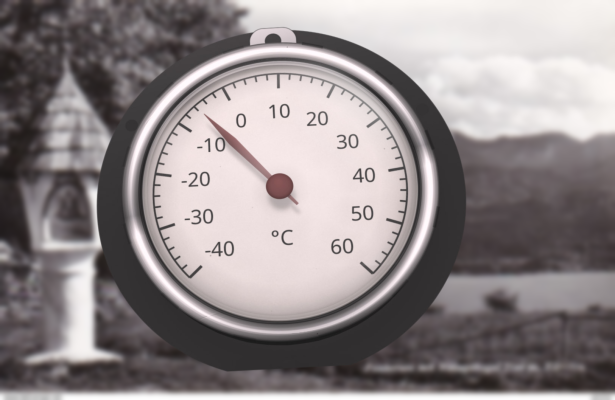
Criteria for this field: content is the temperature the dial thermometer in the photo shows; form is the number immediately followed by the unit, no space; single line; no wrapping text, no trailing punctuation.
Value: -6°C
